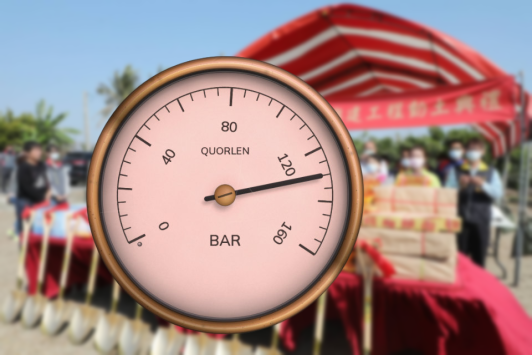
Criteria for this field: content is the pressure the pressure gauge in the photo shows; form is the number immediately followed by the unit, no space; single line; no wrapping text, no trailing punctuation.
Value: 130bar
